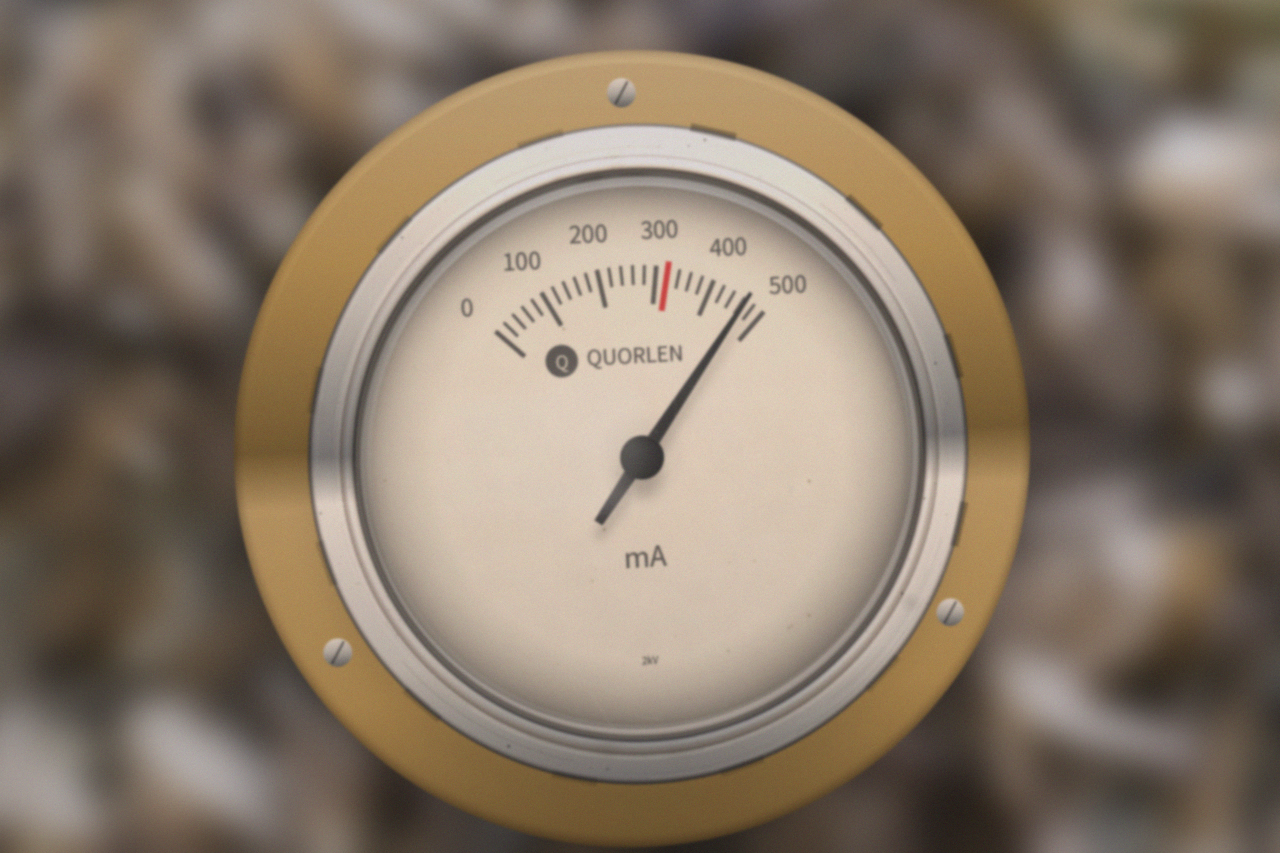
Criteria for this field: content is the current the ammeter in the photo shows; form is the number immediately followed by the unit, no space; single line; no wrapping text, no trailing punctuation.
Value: 460mA
